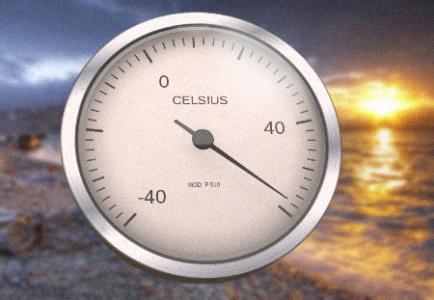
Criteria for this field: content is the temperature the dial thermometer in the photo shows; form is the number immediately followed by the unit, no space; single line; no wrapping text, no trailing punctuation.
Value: 58°C
